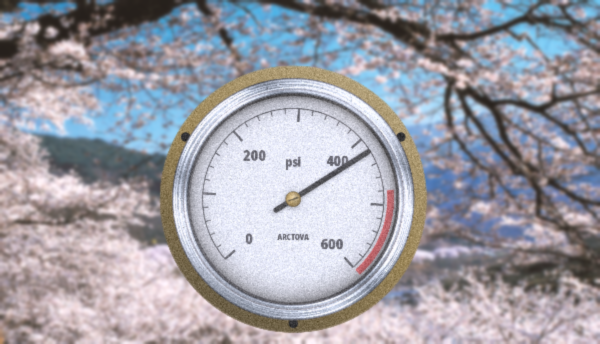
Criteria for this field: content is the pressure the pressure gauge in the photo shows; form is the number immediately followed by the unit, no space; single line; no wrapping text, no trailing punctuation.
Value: 420psi
